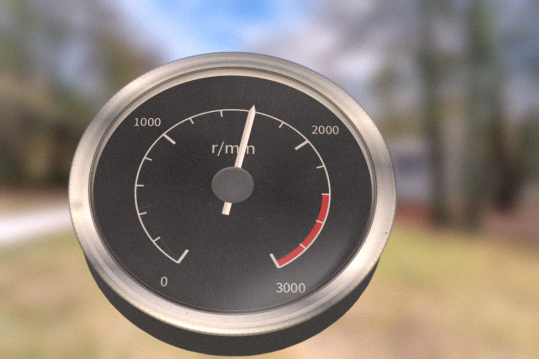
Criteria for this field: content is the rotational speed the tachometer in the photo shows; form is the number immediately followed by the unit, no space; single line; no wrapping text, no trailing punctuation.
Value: 1600rpm
